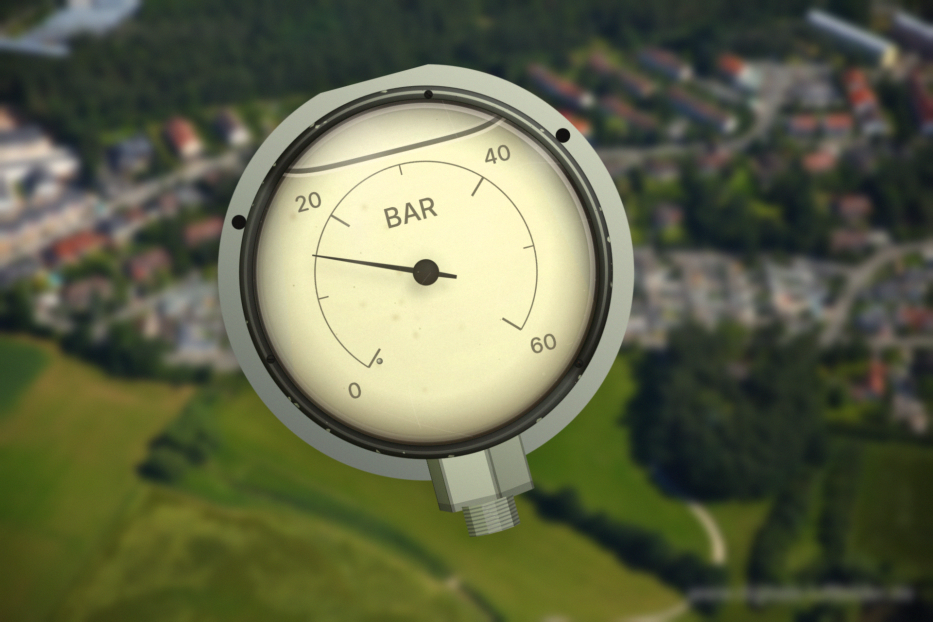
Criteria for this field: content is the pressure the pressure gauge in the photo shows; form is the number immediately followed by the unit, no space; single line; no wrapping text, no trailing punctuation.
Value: 15bar
